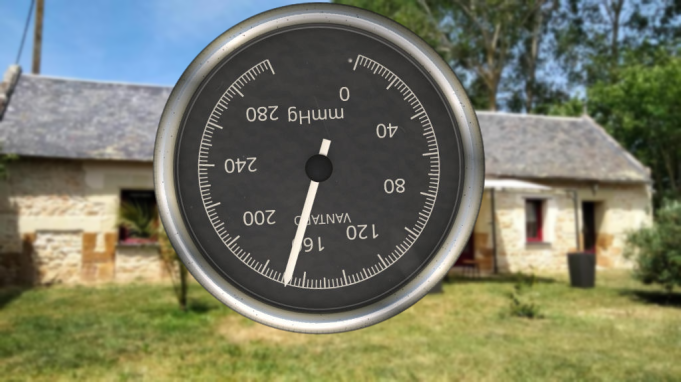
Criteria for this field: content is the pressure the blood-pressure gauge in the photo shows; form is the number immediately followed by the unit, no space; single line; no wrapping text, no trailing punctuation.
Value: 168mmHg
